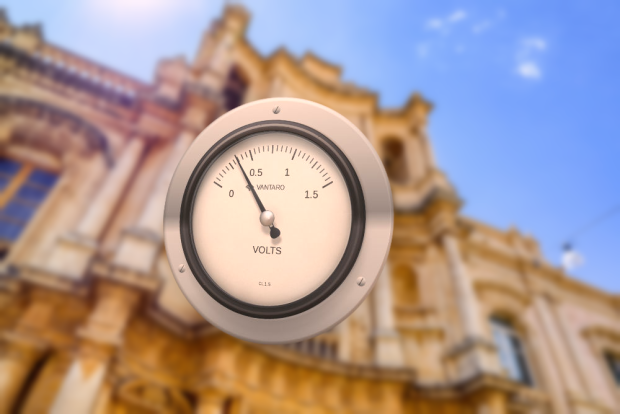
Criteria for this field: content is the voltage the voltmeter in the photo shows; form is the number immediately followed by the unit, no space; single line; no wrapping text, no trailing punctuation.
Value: 0.35V
